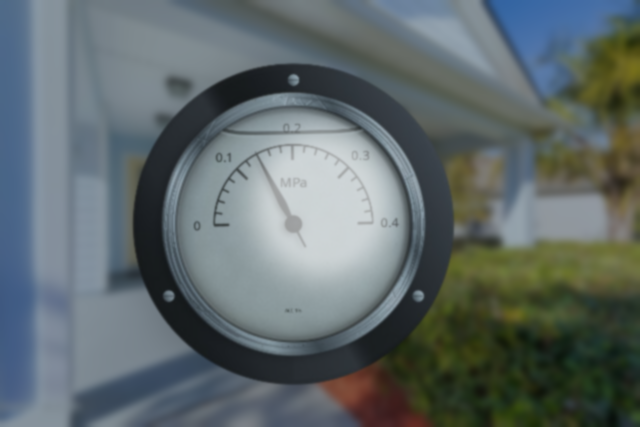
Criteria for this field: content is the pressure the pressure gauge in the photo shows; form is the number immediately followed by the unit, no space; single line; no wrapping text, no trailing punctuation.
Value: 0.14MPa
